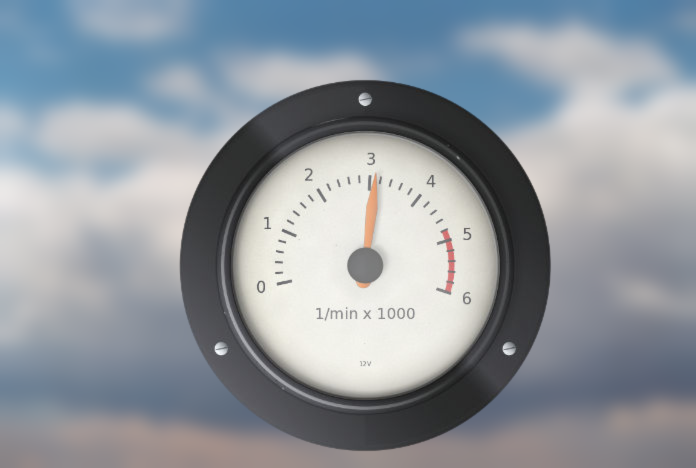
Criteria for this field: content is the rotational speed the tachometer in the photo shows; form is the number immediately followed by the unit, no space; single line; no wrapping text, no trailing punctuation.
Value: 3100rpm
